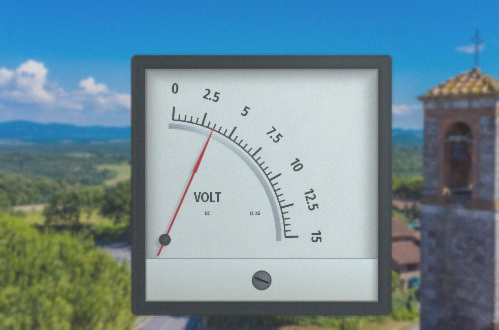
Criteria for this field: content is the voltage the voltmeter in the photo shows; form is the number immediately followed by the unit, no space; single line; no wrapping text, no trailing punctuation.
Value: 3.5V
